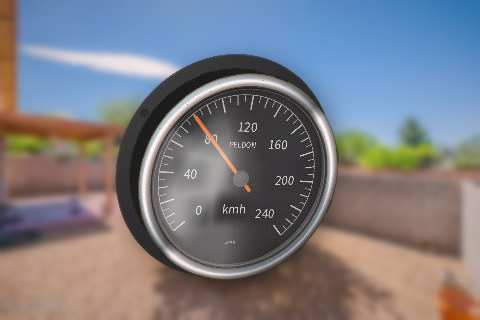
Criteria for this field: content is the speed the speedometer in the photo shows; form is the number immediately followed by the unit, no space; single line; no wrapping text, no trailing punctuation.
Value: 80km/h
